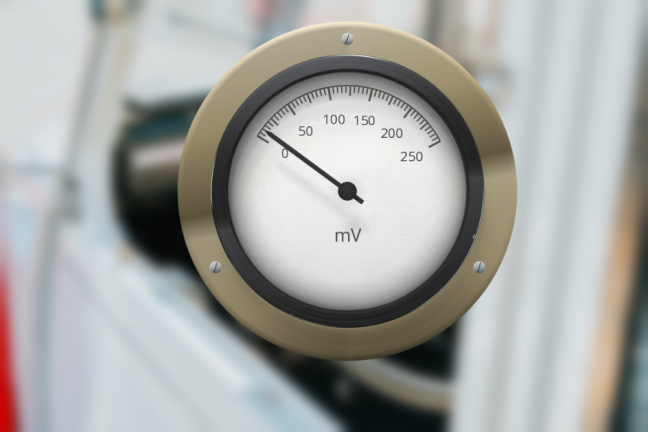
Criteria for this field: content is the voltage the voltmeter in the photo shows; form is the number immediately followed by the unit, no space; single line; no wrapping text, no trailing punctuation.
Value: 10mV
